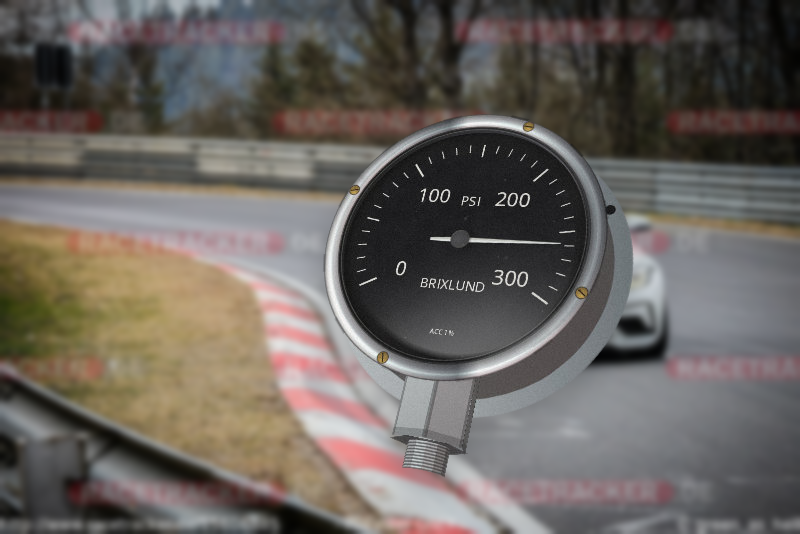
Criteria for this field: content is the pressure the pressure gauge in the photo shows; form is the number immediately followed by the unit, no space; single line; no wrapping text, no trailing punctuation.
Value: 260psi
